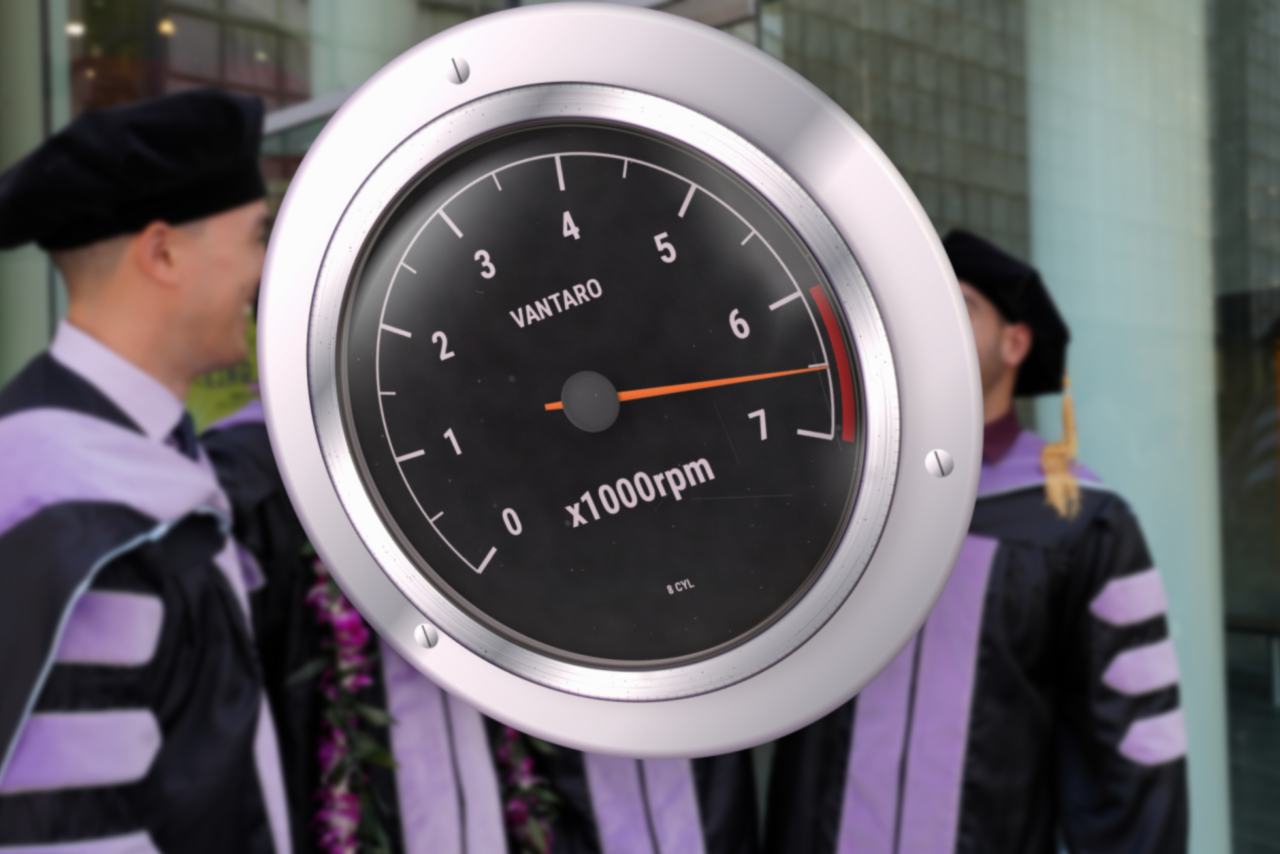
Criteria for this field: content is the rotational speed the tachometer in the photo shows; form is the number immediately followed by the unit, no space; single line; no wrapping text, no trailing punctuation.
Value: 6500rpm
